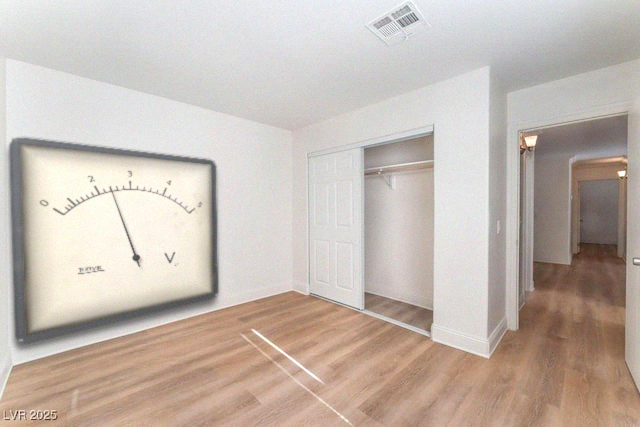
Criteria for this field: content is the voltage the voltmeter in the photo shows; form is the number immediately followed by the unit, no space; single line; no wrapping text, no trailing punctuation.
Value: 2.4V
